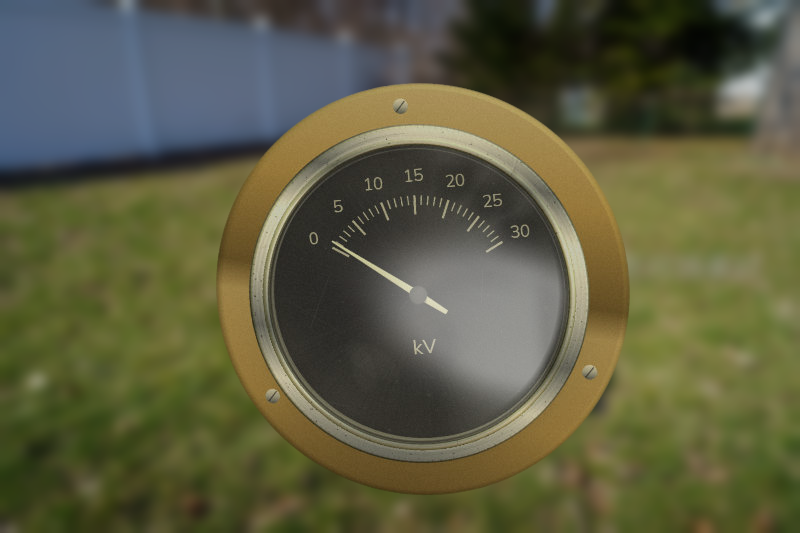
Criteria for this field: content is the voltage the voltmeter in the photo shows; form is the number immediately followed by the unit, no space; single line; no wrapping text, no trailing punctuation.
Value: 1kV
